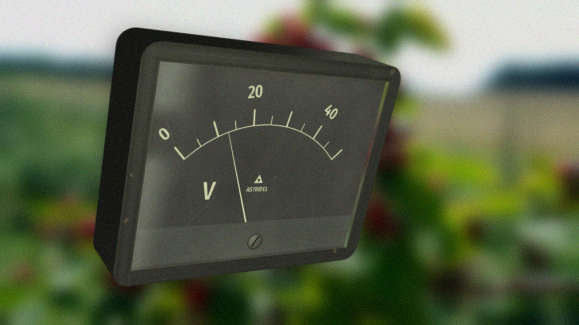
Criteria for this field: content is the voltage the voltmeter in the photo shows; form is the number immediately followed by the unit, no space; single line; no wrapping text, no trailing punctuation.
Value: 12.5V
